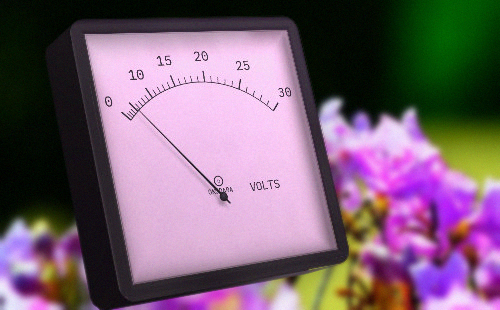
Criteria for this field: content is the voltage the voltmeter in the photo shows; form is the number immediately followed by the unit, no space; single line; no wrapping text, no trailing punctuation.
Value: 5V
